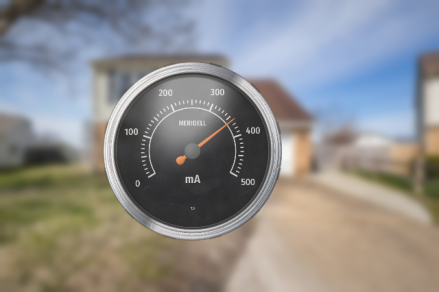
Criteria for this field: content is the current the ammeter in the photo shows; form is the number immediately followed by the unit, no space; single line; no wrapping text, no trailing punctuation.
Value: 360mA
